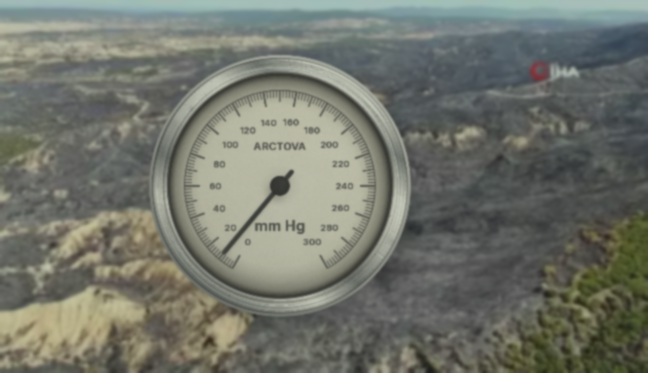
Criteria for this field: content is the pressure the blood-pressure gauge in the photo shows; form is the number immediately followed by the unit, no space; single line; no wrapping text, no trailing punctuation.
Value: 10mmHg
